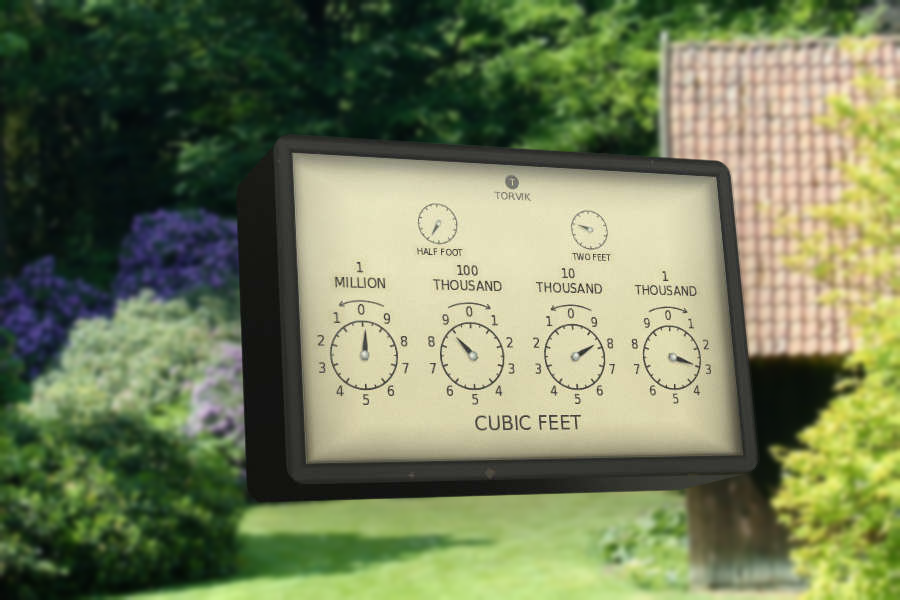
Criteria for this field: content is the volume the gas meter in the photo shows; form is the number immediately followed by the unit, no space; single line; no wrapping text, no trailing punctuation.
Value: 988300ft³
